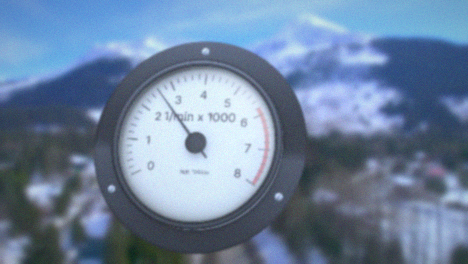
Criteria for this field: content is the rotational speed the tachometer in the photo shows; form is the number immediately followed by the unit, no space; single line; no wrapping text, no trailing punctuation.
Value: 2600rpm
